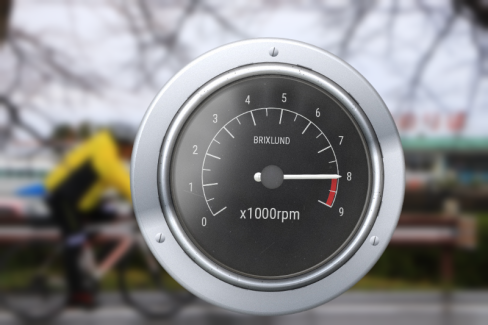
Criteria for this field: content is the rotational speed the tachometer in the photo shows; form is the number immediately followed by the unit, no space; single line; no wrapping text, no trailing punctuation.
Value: 8000rpm
